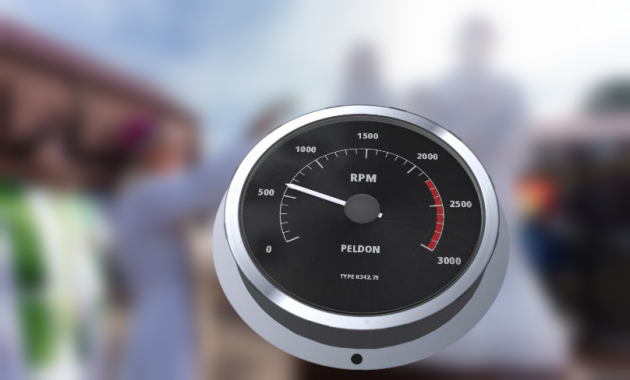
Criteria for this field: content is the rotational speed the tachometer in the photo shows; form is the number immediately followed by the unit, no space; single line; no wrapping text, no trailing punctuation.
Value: 600rpm
